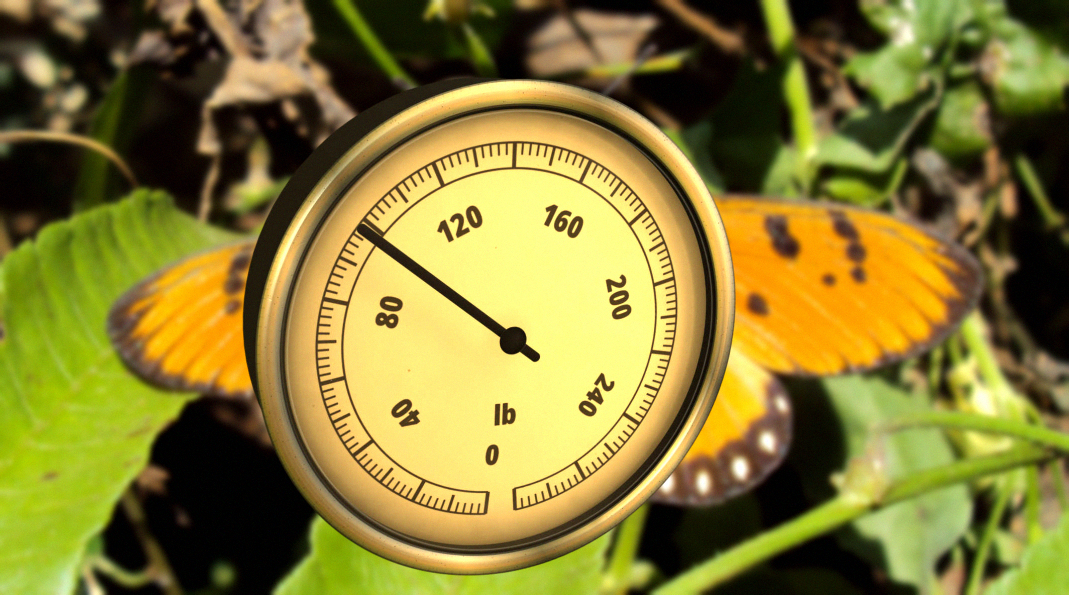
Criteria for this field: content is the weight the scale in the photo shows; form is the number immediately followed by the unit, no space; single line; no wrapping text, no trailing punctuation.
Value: 98lb
